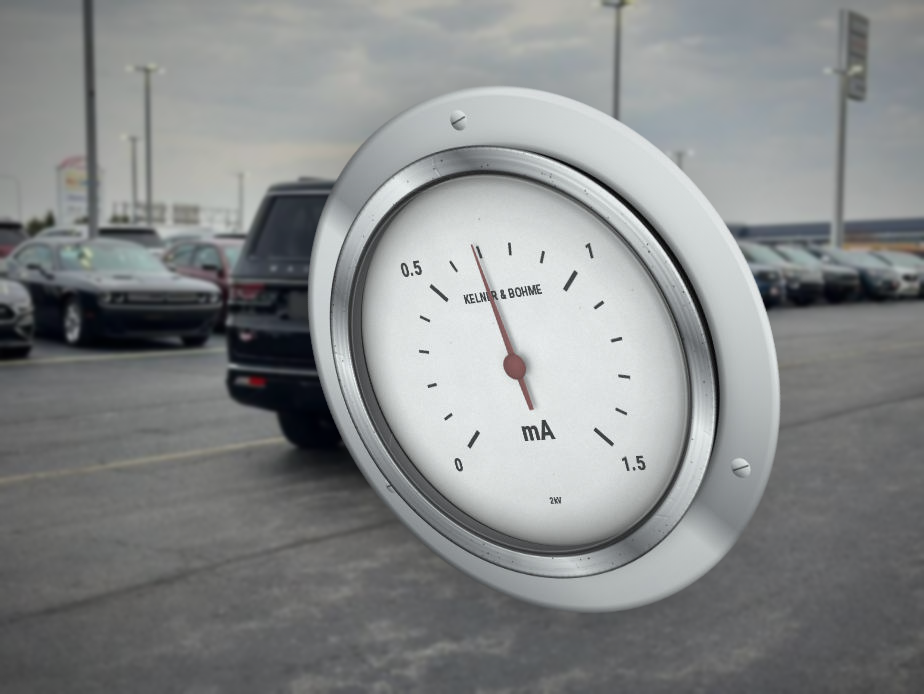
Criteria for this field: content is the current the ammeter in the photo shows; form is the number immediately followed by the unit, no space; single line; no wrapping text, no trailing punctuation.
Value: 0.7mA
